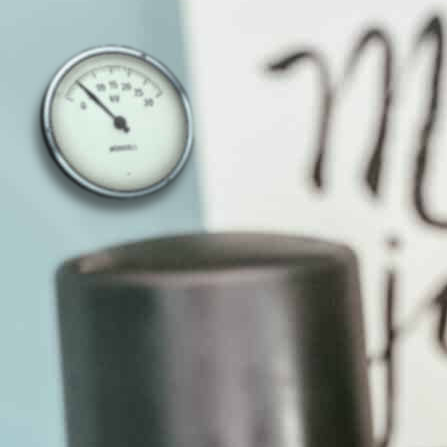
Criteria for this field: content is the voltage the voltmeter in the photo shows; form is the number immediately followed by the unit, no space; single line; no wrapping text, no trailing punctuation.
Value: 5kV
